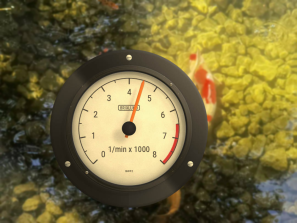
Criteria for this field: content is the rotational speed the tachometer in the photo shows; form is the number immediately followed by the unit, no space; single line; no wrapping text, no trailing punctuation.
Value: 4500rpm
